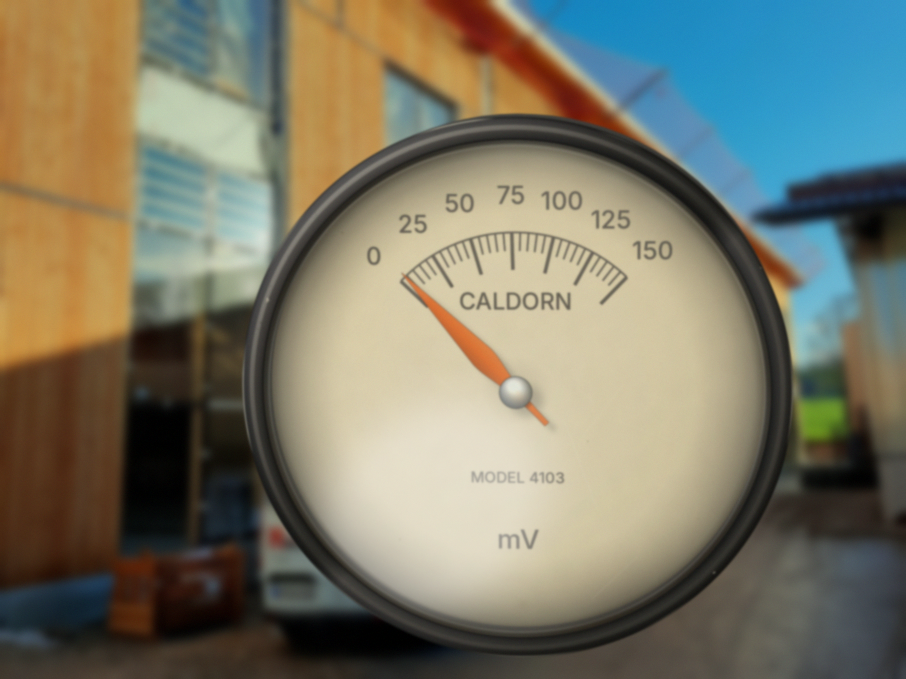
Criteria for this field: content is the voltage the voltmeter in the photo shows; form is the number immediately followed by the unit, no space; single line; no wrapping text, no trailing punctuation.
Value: 5mV
